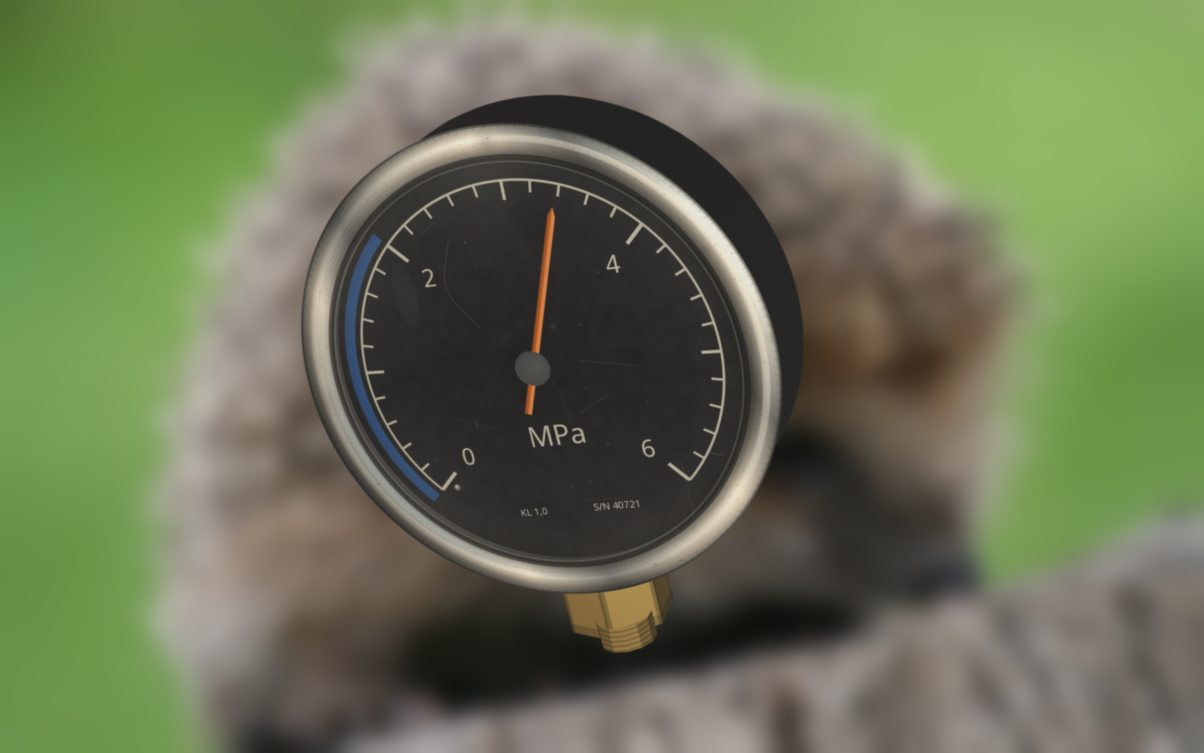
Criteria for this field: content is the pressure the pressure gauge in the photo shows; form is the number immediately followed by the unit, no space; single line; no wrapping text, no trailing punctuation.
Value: 3.4MPa
